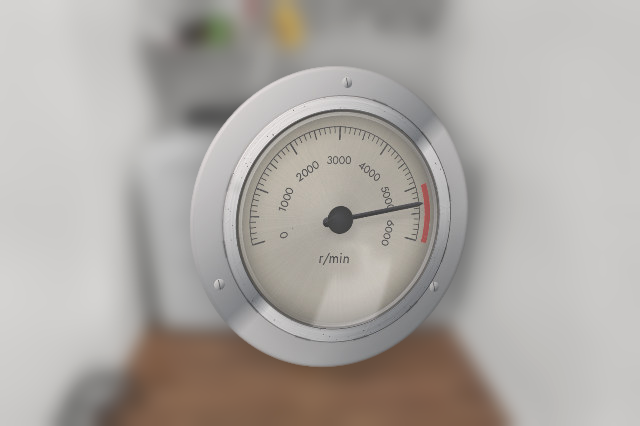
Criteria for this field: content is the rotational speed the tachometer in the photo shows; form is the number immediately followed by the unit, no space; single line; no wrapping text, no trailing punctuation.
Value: 5300rpm
